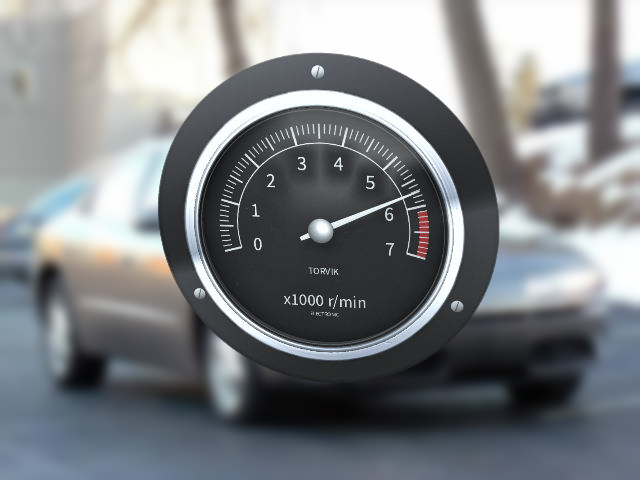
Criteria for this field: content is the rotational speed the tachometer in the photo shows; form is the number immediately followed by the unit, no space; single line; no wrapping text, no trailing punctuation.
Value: 5700rpm
